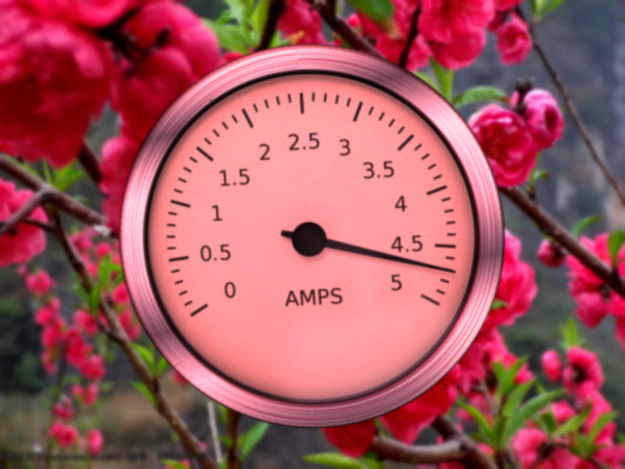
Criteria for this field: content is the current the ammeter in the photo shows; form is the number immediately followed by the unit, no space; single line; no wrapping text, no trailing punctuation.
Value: 4.7A
